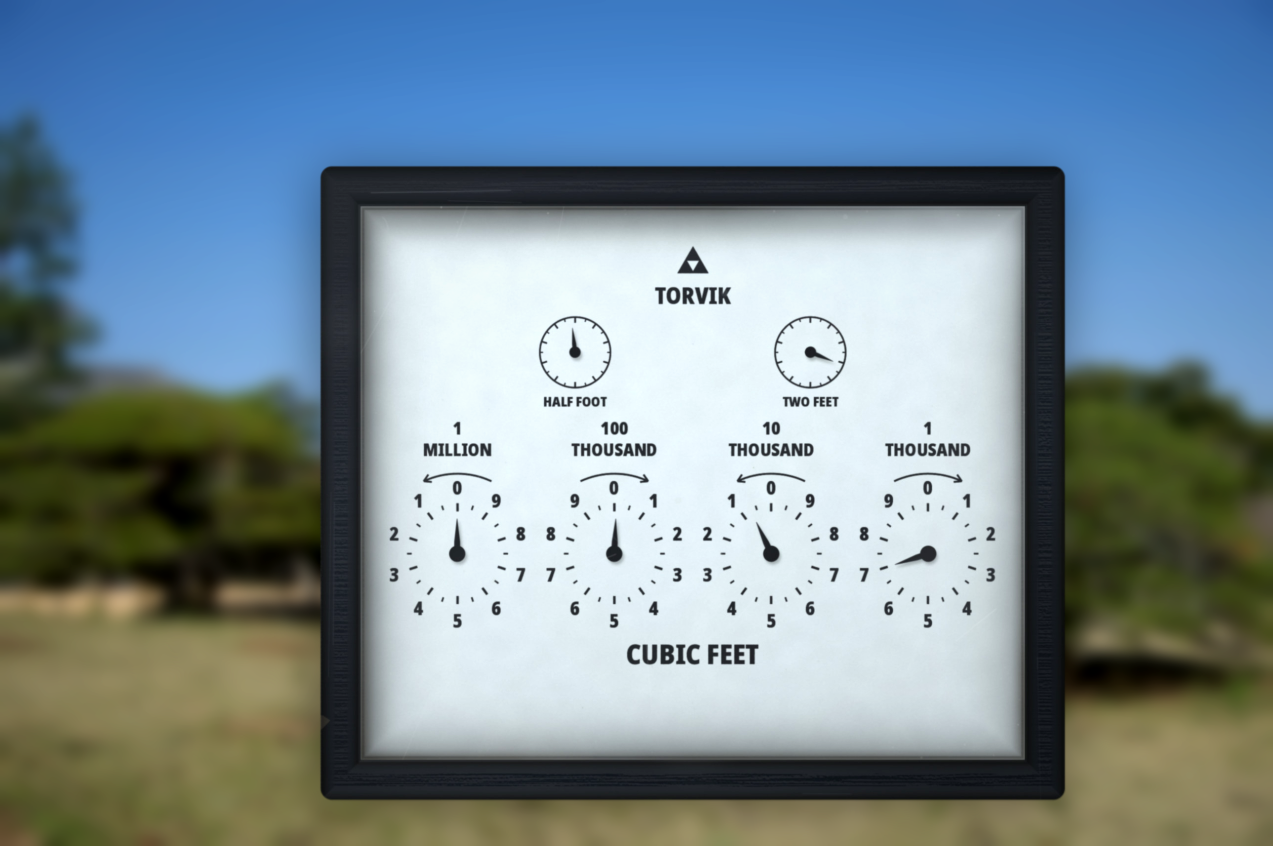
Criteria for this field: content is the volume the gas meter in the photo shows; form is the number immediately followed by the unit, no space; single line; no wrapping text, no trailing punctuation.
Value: 700ft³
